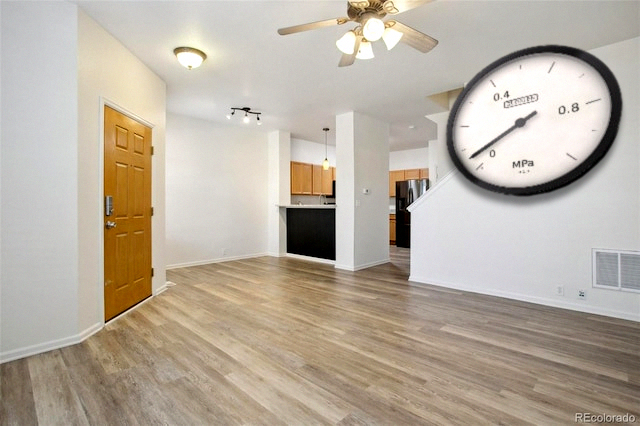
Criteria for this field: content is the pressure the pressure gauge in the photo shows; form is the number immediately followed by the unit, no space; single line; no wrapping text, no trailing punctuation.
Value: 0.05MPa
